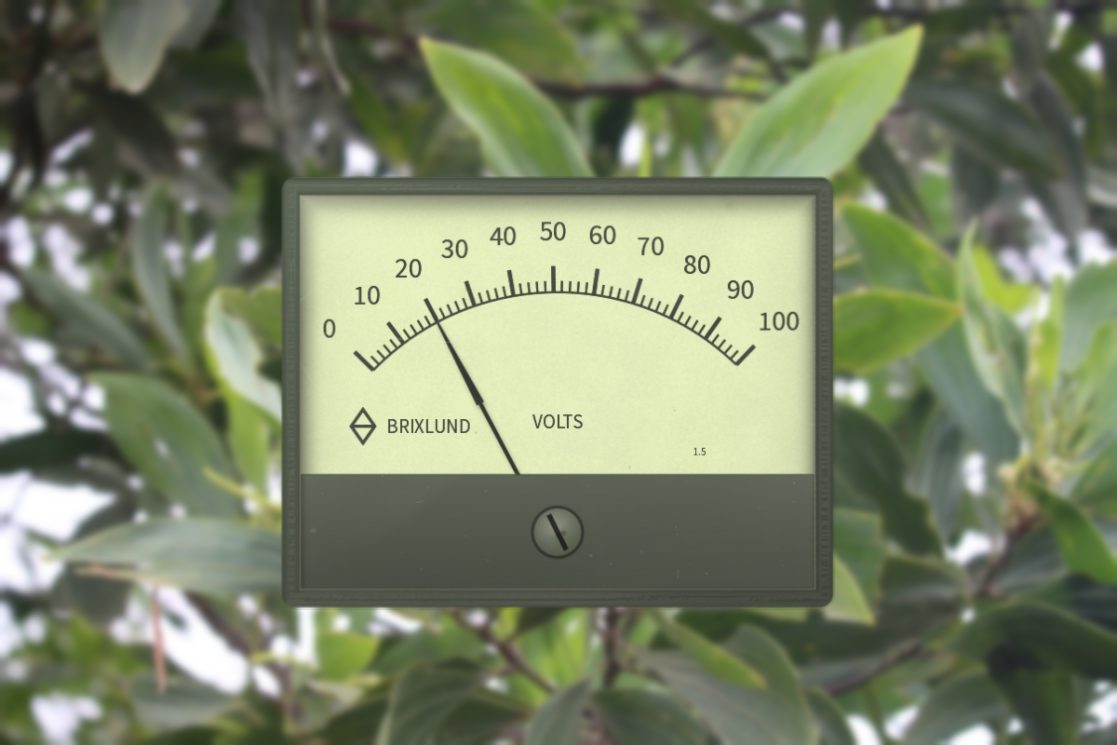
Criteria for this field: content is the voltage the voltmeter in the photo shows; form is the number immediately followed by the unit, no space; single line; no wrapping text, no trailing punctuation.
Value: 20V
